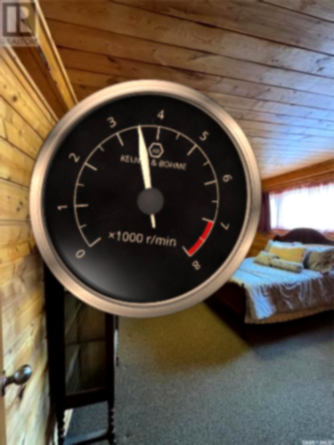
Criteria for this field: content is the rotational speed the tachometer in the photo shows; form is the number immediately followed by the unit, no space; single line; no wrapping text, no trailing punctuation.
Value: 3500rpm
